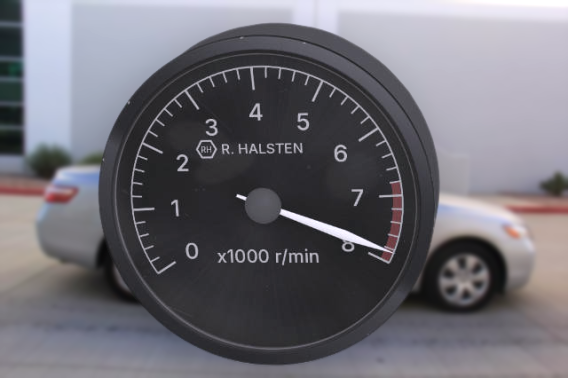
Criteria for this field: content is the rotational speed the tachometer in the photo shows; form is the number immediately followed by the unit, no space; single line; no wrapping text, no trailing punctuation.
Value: 7800rpm
